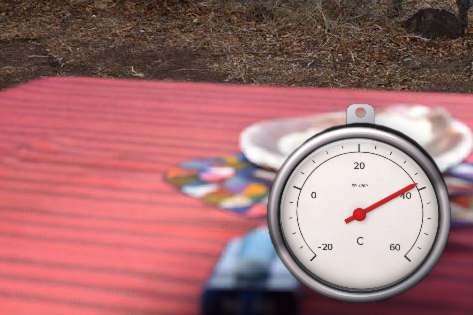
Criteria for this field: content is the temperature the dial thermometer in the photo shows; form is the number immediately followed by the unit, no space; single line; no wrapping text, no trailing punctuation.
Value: 38°C
